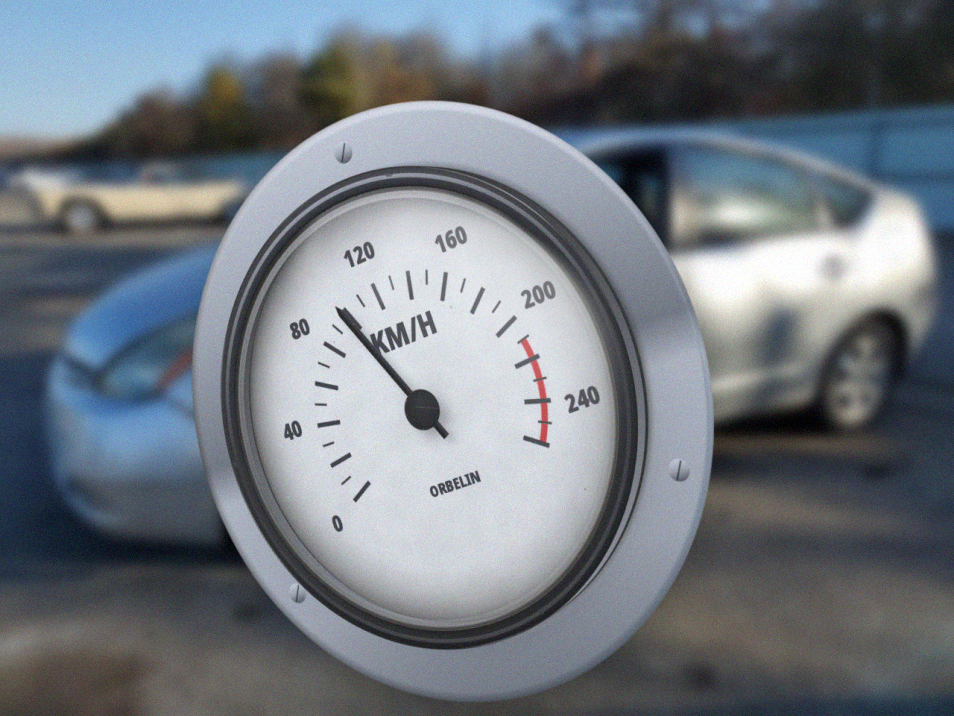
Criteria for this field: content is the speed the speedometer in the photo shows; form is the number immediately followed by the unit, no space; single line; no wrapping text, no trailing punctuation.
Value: 100km/h
